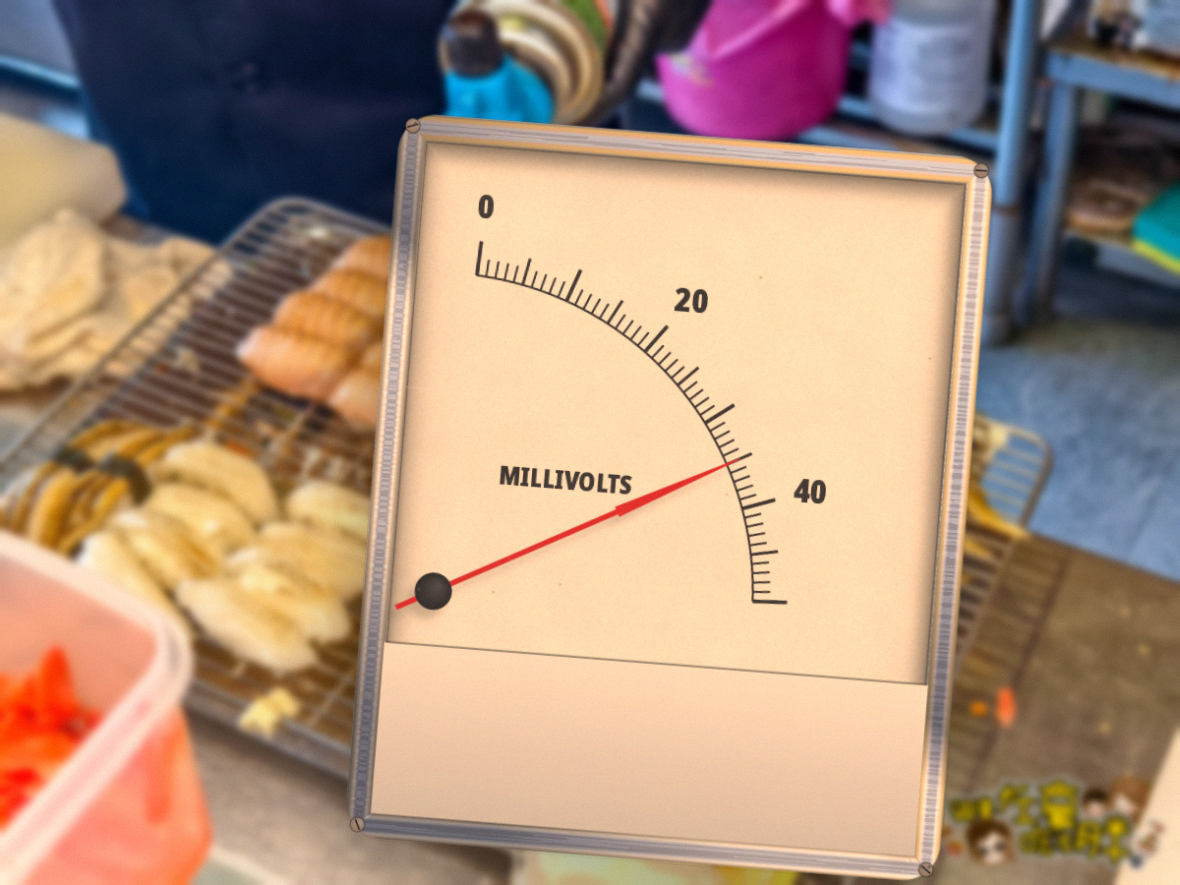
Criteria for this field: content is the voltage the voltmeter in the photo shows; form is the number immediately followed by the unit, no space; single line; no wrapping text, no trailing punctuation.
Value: 35mV
